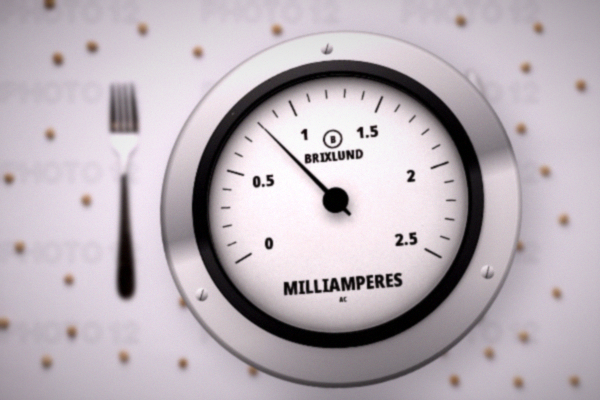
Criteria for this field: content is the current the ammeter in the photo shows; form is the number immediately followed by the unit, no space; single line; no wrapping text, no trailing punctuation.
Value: 0.8mA
